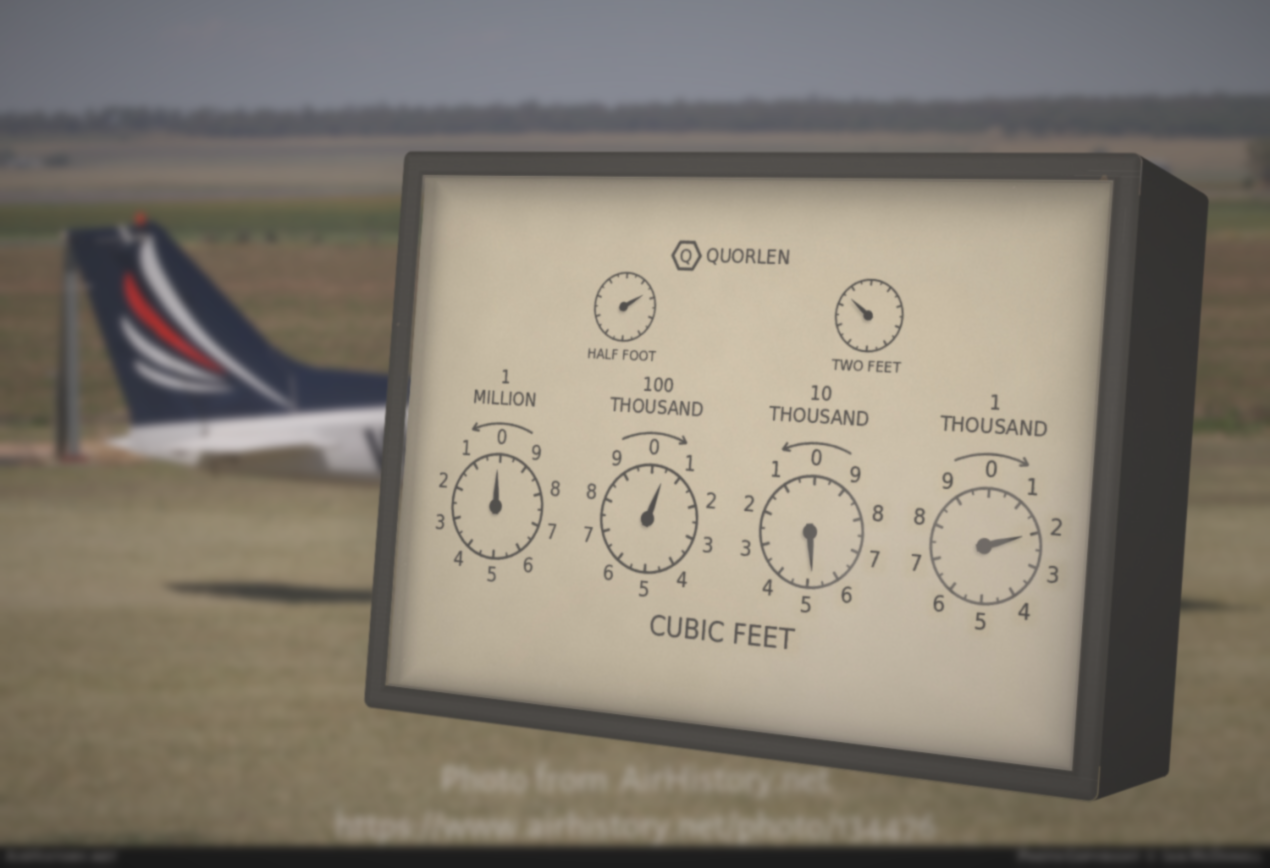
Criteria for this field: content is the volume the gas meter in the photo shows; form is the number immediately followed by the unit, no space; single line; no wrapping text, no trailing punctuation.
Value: 5200ft³
